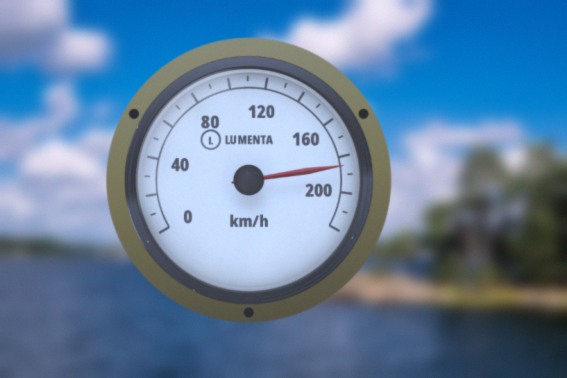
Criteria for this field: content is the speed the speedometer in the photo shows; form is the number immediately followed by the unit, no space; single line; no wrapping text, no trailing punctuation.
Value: 185km/h
